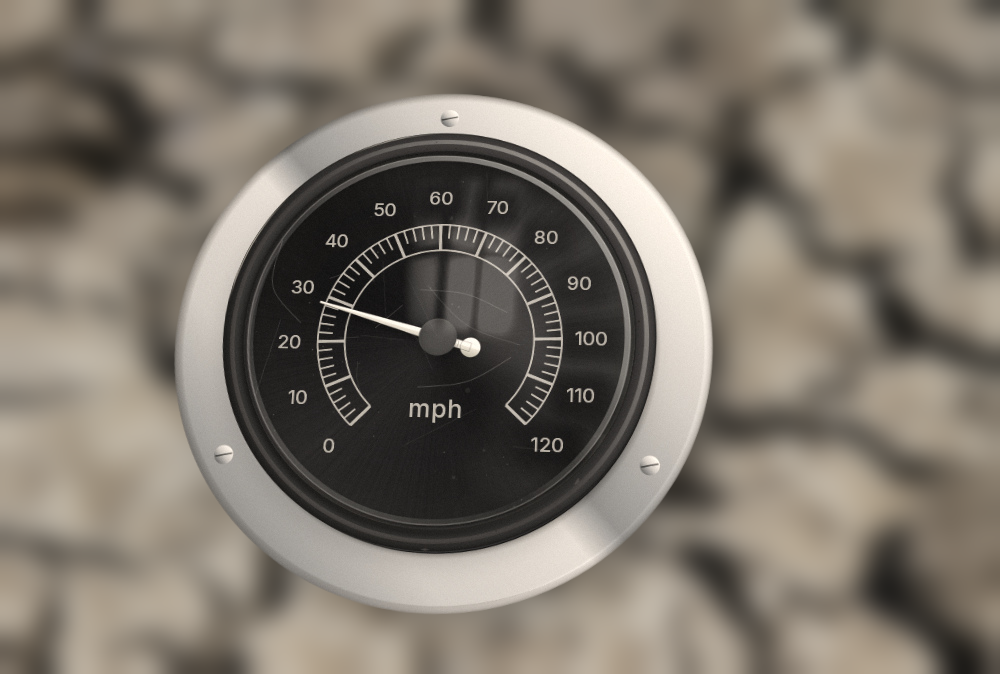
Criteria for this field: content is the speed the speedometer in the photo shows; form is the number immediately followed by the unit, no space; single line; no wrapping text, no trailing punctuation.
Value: 28mph
